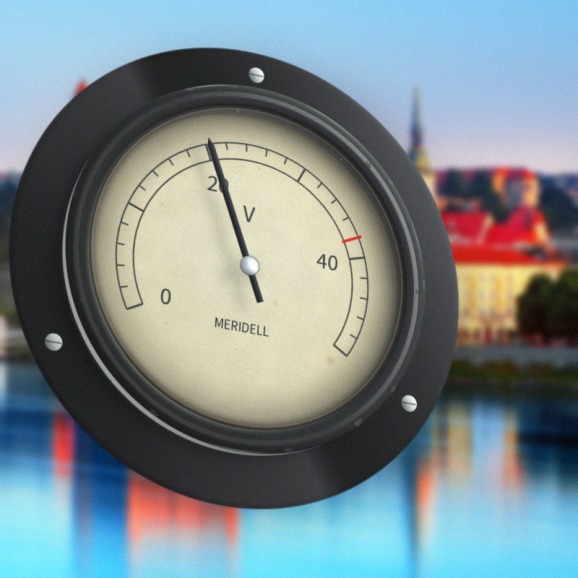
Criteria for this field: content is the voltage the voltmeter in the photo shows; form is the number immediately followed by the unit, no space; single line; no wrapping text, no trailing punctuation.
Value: 20V
